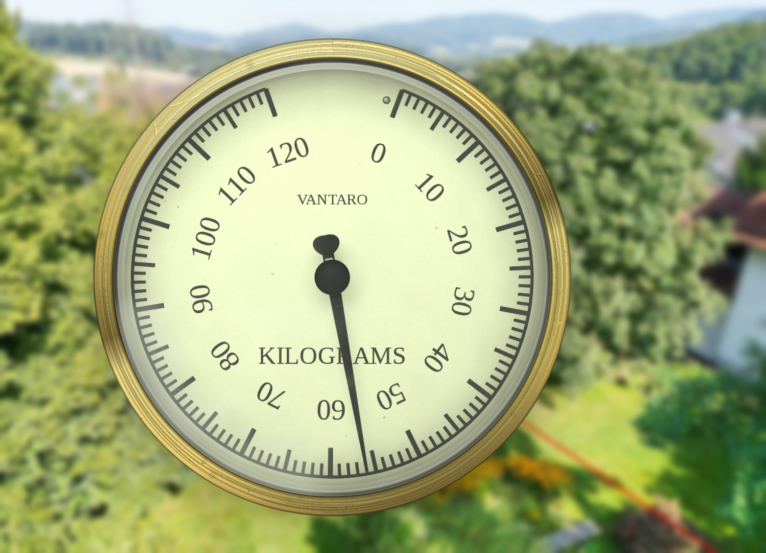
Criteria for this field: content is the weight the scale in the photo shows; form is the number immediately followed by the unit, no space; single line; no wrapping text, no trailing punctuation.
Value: 56kg
